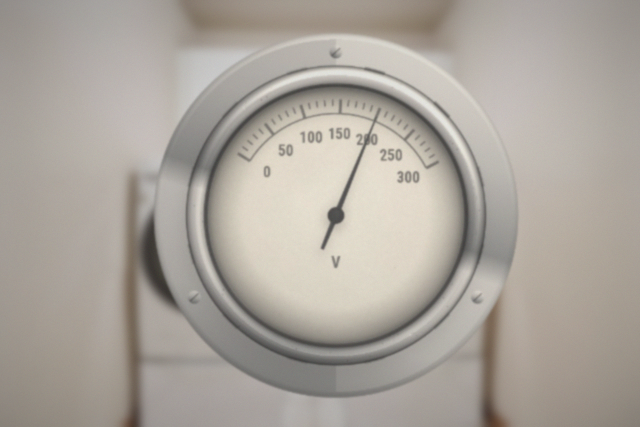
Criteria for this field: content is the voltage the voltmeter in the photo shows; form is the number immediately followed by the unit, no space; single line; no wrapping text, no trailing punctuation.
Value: 200V
